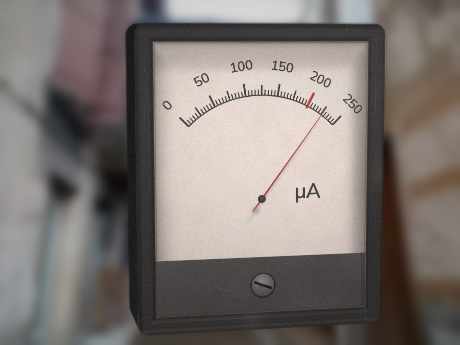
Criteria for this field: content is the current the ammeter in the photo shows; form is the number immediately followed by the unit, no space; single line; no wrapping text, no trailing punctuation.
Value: 225µA
